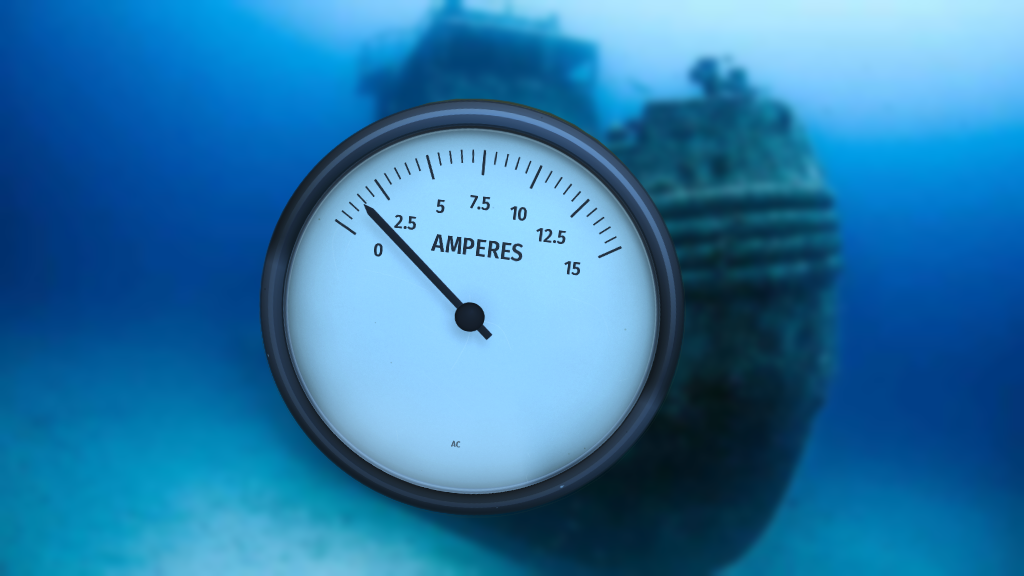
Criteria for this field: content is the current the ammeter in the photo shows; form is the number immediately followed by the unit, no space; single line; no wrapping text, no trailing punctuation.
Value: 1.5A
